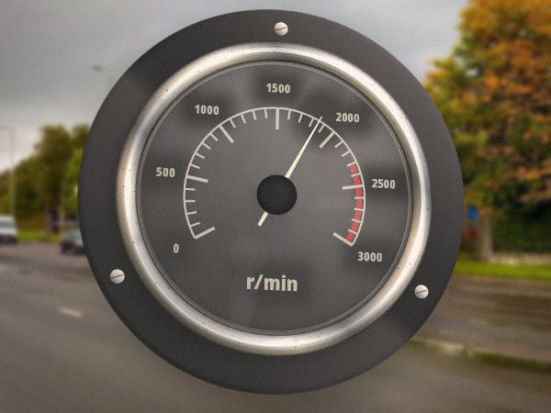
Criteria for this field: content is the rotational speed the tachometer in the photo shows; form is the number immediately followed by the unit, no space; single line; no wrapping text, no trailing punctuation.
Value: 1850rpm
